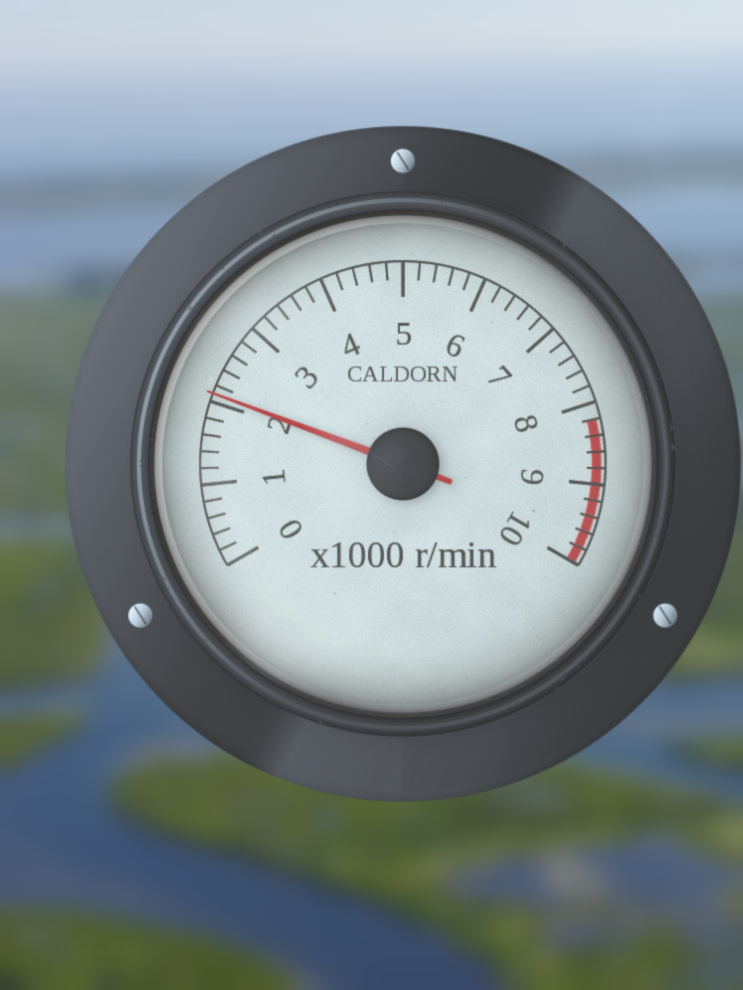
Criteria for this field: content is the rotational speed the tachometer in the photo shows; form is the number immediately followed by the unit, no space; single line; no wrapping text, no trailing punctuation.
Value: 2100rpm
